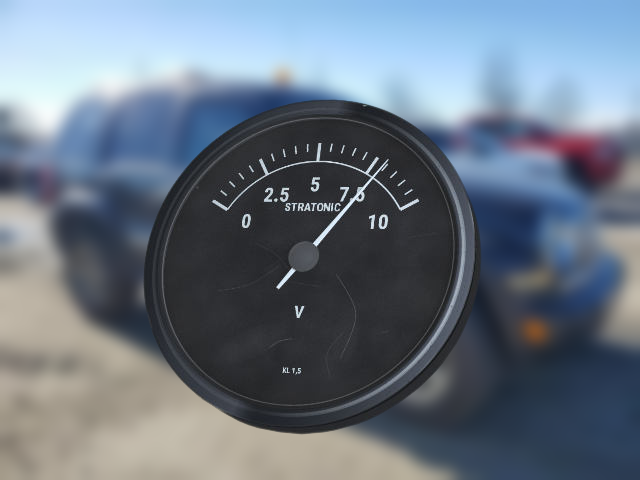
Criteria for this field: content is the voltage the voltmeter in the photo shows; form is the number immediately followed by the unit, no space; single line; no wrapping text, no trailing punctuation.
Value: 8V
